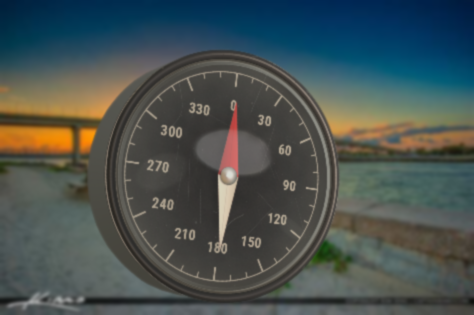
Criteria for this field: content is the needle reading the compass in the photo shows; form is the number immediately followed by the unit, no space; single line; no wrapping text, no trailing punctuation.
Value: 0°
